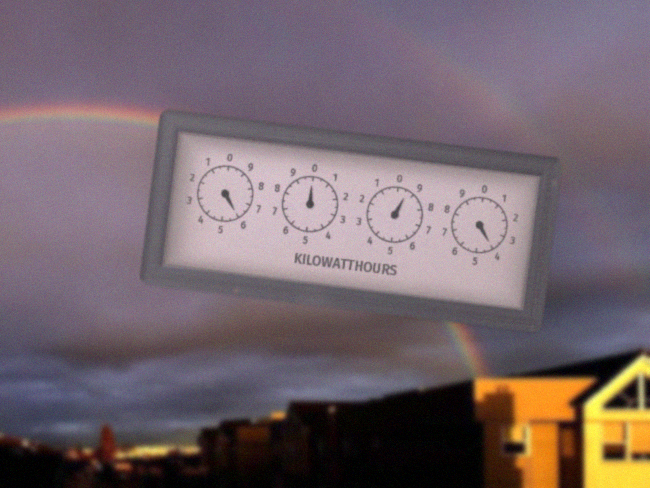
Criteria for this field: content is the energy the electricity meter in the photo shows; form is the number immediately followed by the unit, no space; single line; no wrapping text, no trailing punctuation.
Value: 5994kWh
